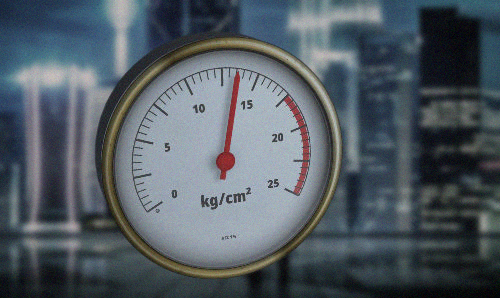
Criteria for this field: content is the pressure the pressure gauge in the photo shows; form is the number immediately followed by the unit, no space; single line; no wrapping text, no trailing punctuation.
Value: 13.5kg/cm²
